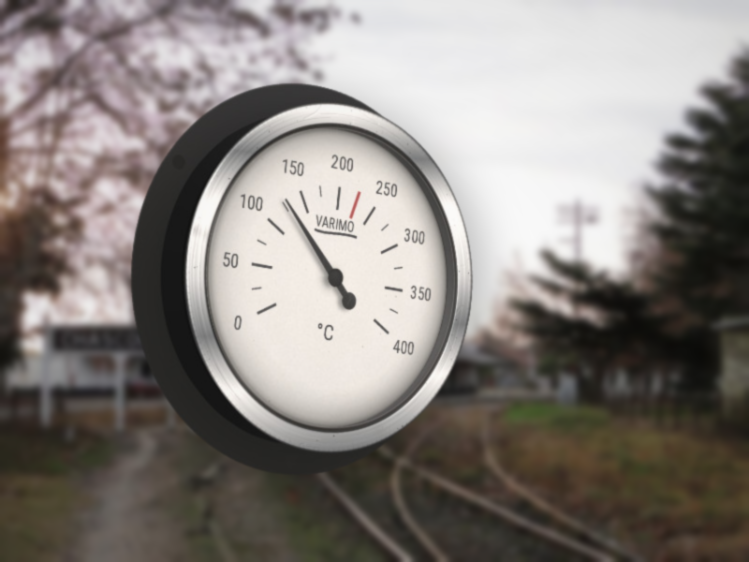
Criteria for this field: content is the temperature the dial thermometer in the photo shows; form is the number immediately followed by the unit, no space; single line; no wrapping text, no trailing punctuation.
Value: 125°C
